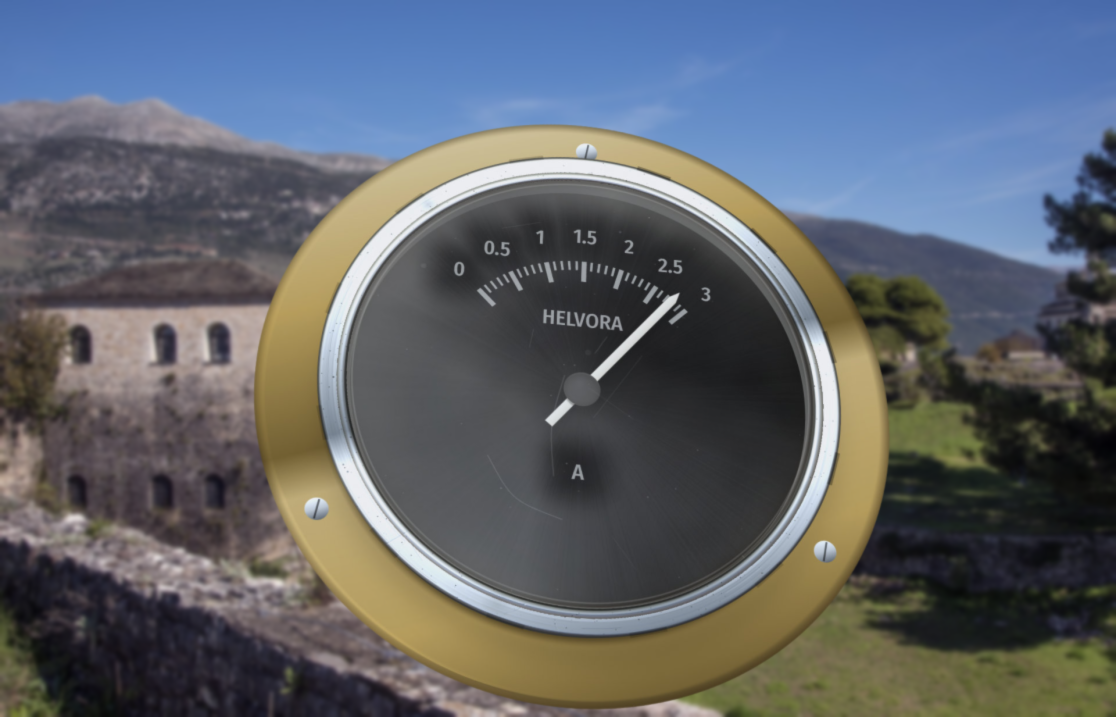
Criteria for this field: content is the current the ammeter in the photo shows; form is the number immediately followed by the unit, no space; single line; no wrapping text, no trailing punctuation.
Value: 2.8A
